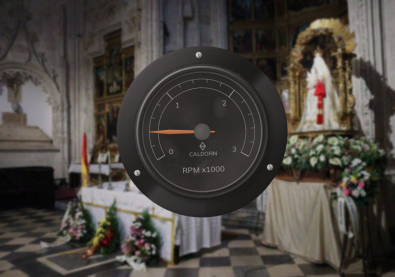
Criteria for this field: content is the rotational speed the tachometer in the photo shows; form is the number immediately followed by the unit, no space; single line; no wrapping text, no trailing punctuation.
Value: 400rpm
